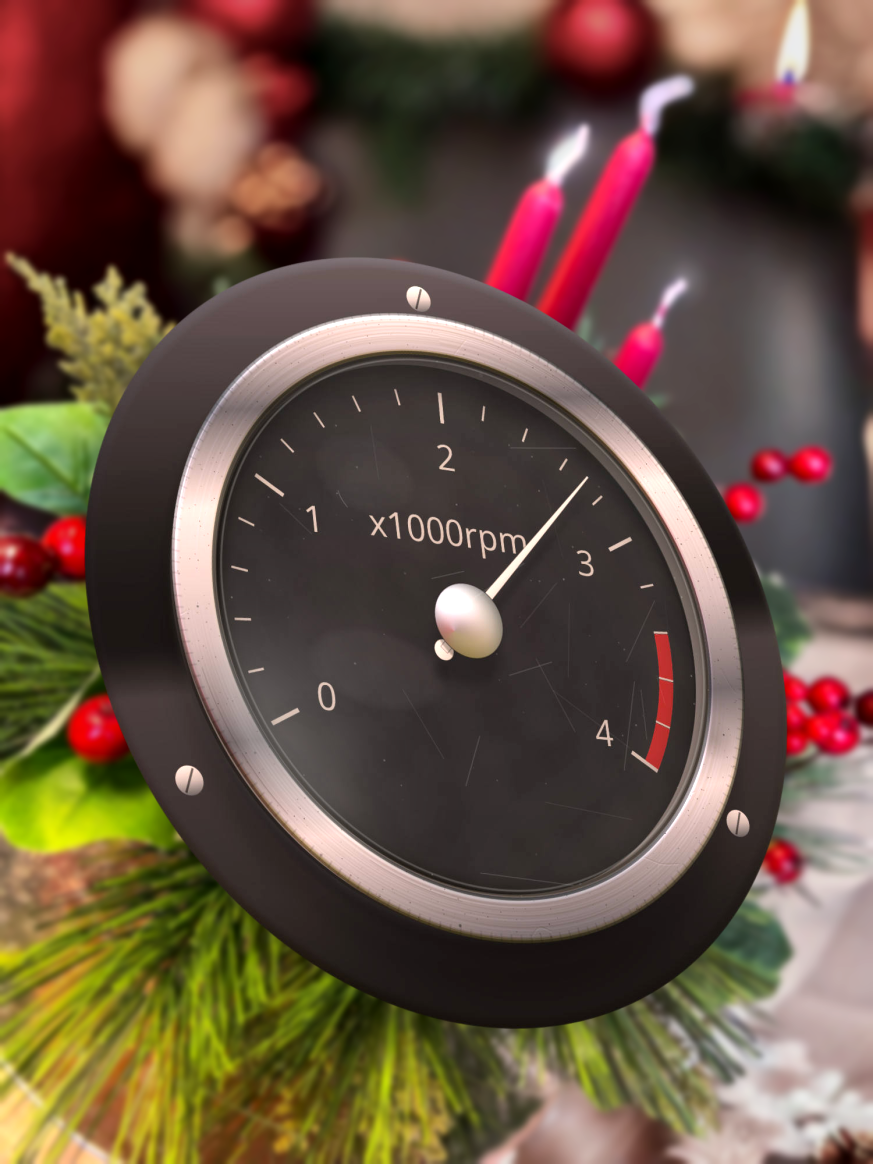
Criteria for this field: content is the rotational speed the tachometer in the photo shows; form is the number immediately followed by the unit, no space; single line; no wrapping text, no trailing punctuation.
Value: 2700rpm
